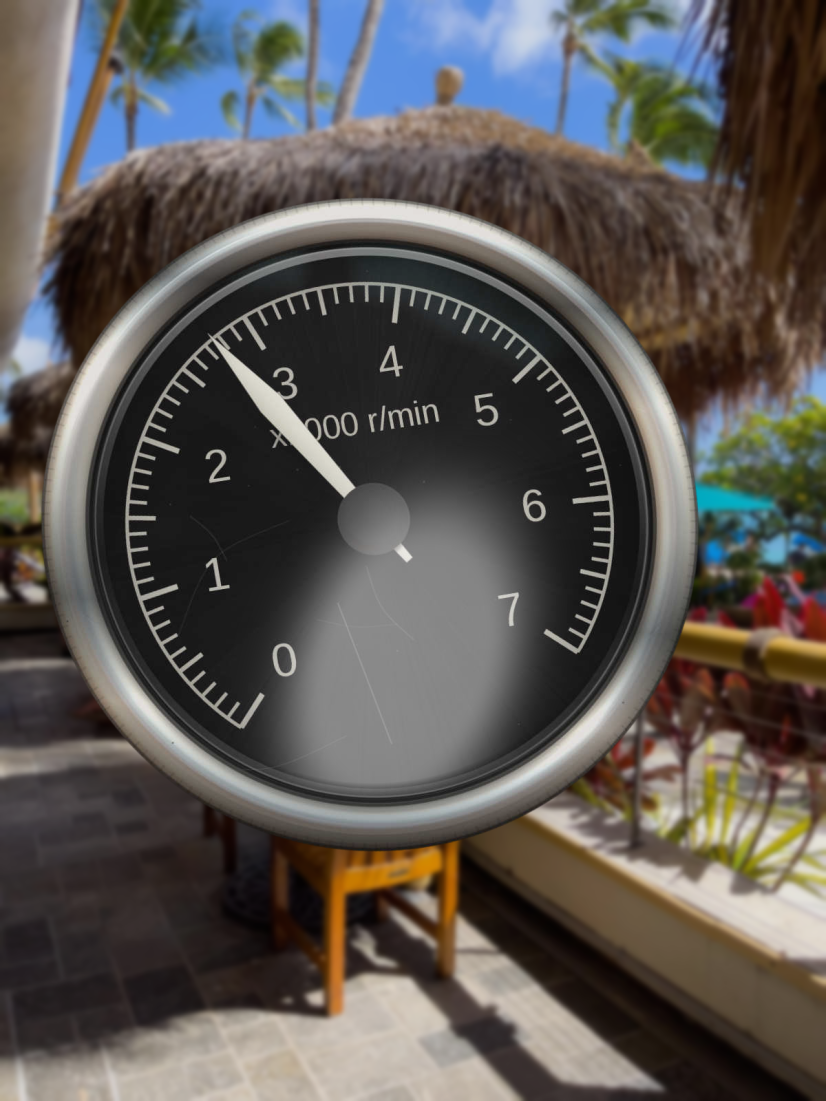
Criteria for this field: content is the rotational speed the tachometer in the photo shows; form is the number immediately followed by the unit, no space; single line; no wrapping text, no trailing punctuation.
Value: 2750rpm
